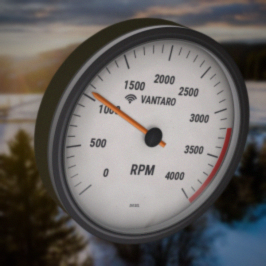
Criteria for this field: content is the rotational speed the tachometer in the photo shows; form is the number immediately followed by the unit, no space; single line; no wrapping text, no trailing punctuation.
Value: 1050rpm
